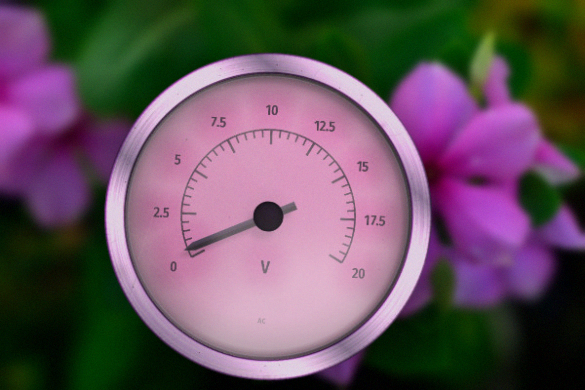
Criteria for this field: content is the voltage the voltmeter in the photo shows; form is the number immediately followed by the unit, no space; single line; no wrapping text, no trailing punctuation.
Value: 0.5V
